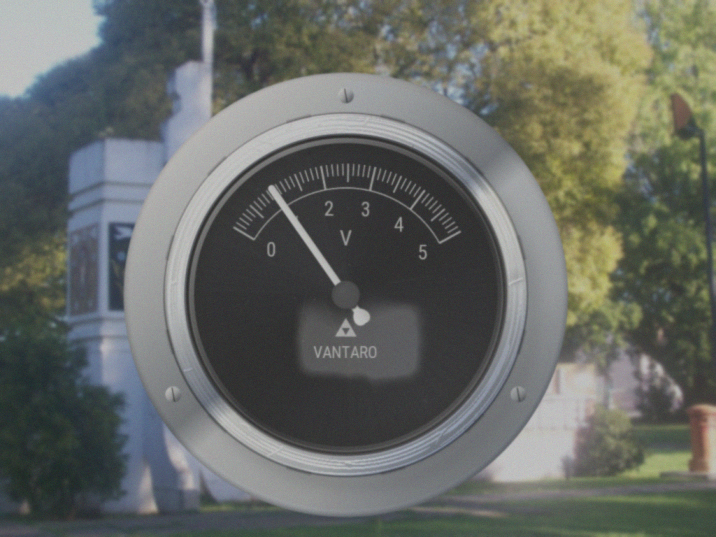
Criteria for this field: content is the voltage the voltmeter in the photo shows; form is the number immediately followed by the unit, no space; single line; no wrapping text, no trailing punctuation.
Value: 1V
